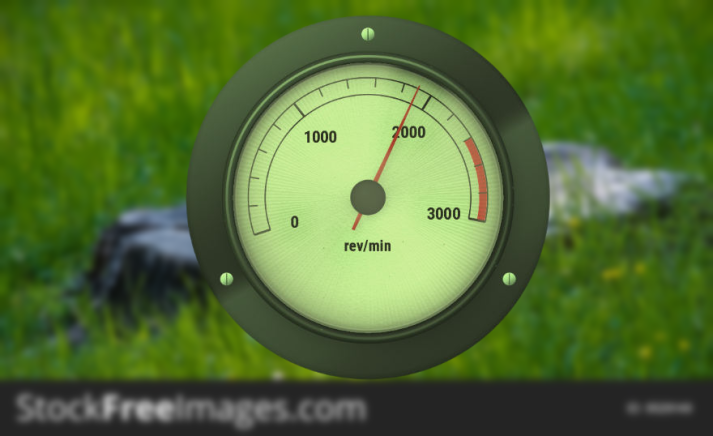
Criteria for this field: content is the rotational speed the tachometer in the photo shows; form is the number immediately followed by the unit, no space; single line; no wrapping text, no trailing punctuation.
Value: 1900rpm
